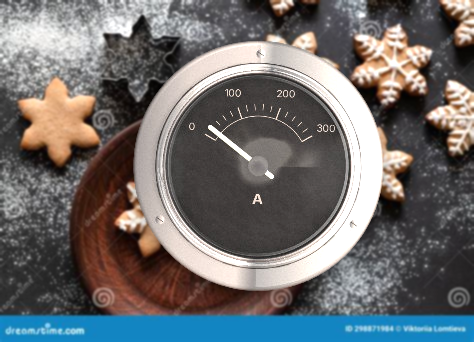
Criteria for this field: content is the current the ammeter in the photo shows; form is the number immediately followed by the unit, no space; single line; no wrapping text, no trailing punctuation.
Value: 20A
